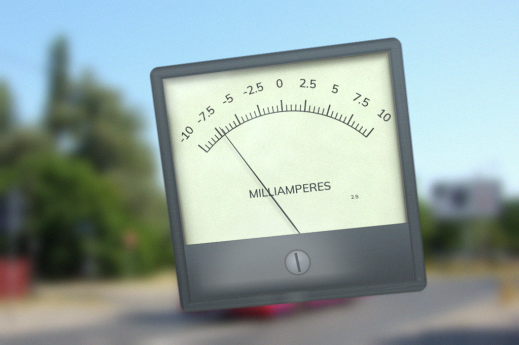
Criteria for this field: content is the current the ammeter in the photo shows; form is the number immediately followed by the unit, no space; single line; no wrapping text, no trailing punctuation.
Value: -7mA
